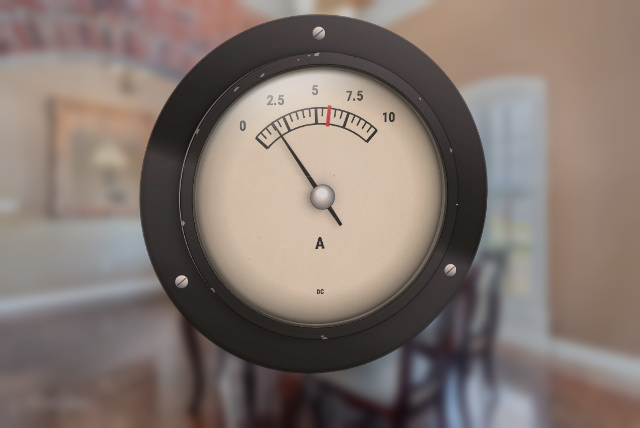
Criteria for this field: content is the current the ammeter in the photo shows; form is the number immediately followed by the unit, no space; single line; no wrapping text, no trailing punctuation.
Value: 1.5A
